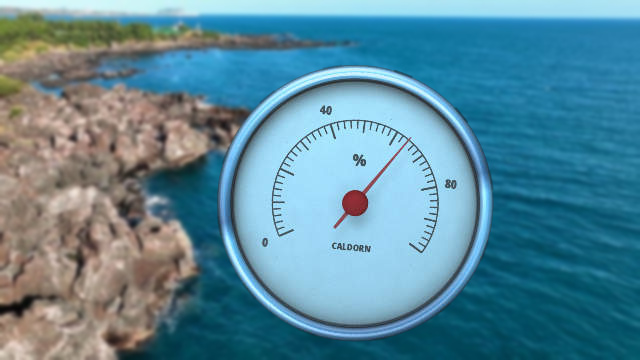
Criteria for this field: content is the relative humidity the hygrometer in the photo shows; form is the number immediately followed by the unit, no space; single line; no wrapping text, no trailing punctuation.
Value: 64%
